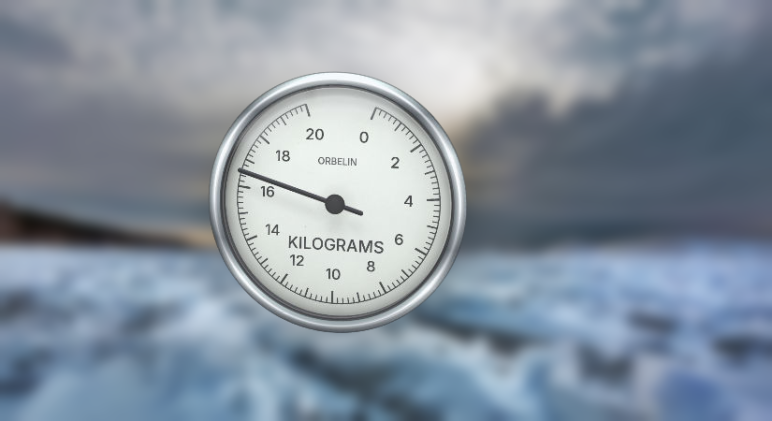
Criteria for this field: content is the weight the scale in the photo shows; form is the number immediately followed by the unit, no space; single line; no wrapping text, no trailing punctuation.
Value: 16.6kg
